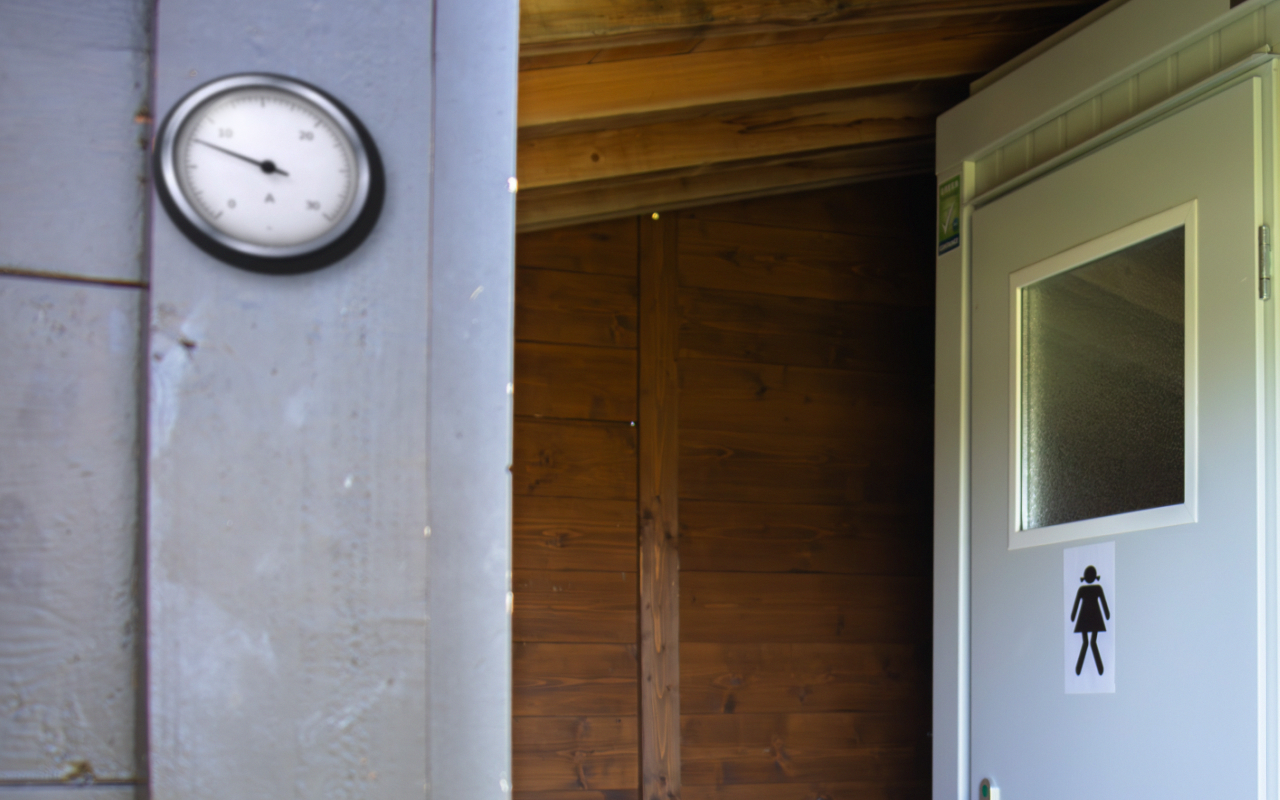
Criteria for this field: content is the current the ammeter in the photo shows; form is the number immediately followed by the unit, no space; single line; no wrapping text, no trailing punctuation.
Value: 7.5A
